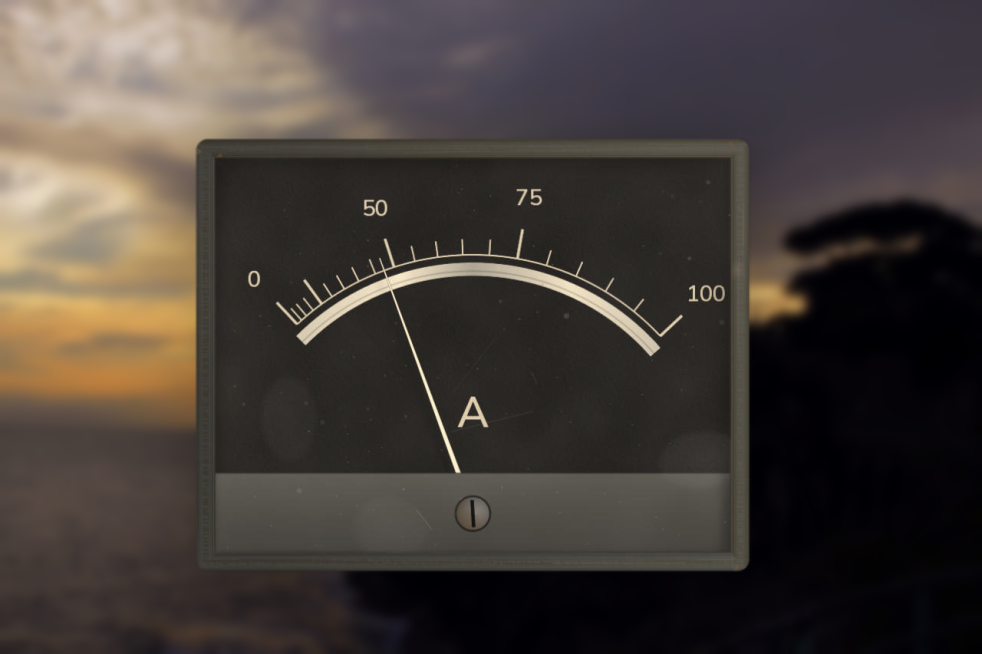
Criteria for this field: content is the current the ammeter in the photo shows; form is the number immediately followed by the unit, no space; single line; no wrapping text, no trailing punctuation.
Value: 47.5A
